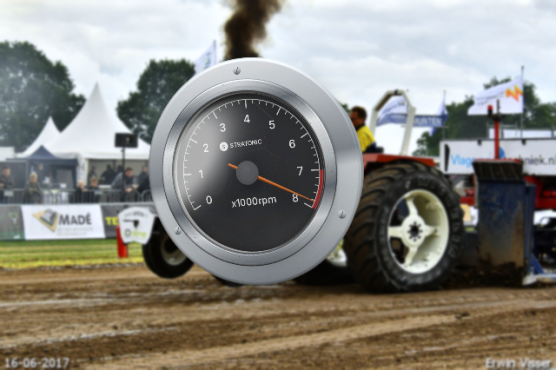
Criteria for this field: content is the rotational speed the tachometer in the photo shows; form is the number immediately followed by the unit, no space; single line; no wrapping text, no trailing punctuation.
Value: 7800rpm
